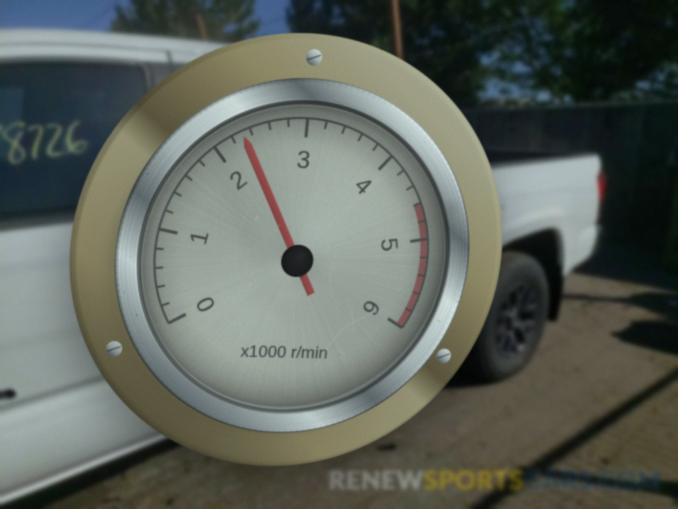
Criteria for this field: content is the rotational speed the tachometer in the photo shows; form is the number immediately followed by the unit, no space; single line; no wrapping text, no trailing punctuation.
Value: 2300rpm
